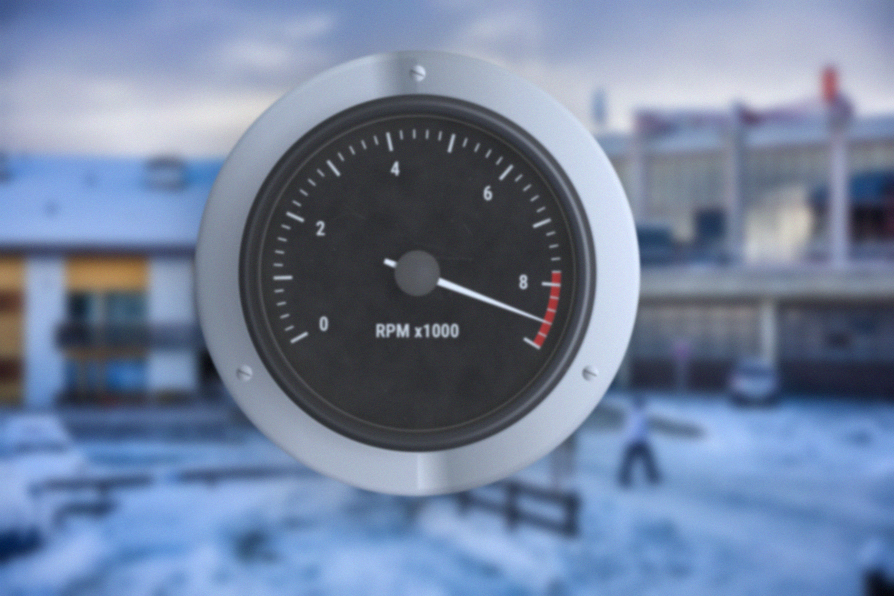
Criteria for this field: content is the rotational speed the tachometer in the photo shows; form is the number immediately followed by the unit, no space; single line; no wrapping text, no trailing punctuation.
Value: 8600rpm
